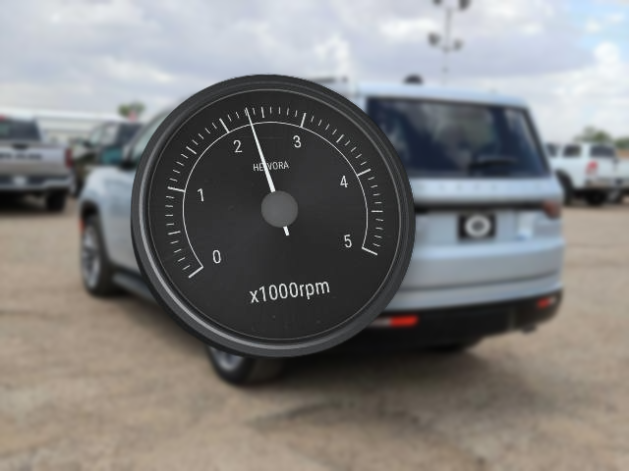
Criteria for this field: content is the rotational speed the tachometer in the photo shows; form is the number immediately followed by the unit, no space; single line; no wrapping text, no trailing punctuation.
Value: 2300rpm
